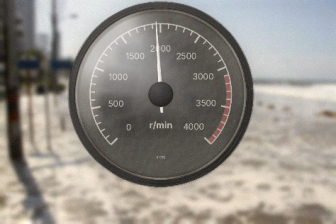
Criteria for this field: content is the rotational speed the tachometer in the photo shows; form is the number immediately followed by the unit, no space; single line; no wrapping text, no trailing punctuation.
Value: 1950rpm
